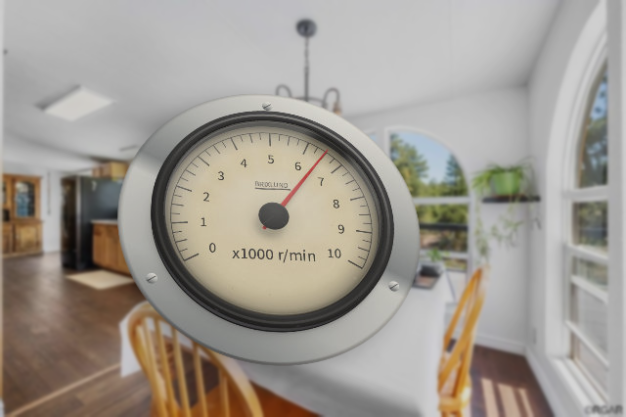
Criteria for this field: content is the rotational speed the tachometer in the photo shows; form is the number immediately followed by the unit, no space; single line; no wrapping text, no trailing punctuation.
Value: 6500rpm
